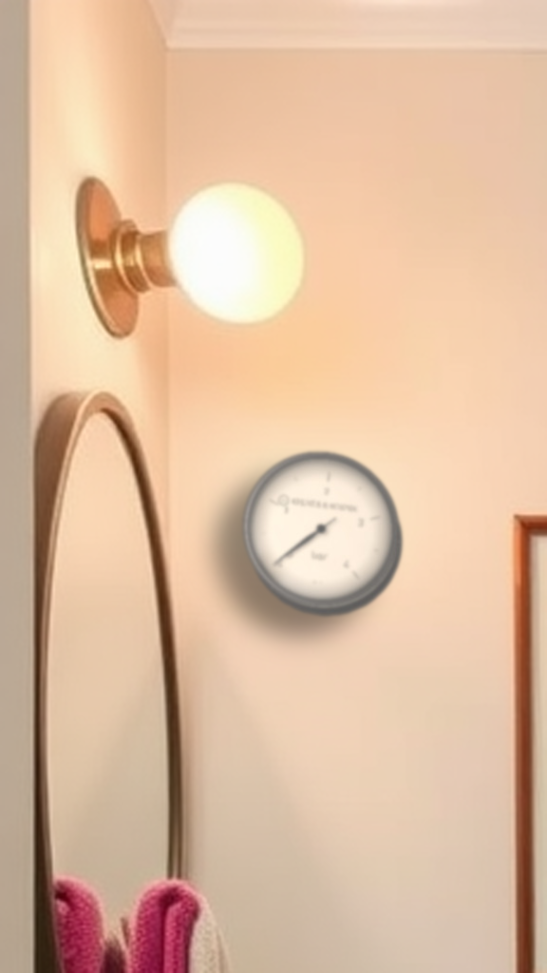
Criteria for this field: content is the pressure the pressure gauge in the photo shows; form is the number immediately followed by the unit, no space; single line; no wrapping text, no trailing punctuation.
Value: 0bar
